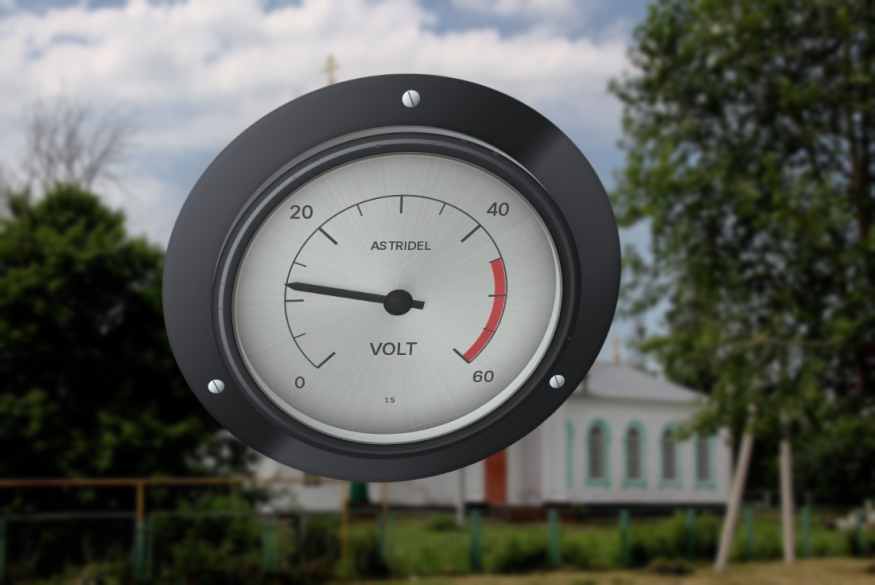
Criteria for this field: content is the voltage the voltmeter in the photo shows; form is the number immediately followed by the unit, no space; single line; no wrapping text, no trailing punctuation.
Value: 12.5V
